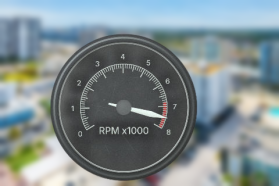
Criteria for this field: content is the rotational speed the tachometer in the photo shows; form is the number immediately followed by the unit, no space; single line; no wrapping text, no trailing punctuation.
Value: 7500rpm
